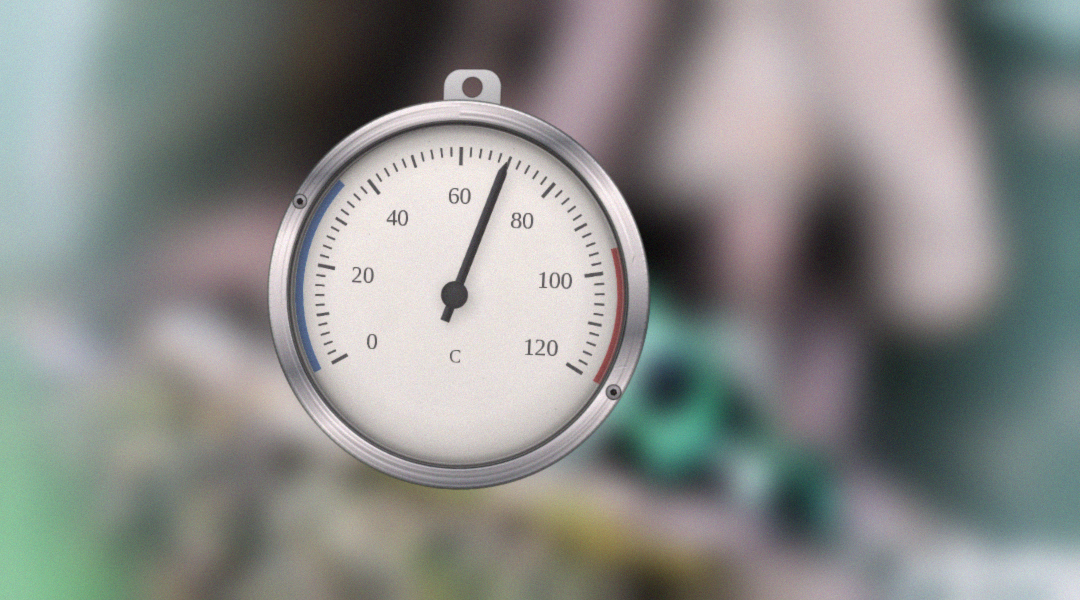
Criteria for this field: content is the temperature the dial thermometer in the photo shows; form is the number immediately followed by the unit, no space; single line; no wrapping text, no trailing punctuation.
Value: 70°C
